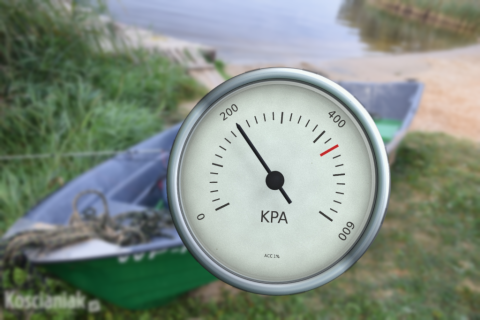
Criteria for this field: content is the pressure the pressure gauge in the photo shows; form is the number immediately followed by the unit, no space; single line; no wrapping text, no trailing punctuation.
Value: 200kPa
